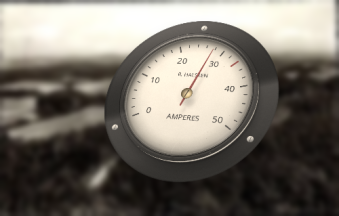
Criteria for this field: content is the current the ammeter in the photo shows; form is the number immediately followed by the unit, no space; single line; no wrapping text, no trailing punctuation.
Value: 28A
